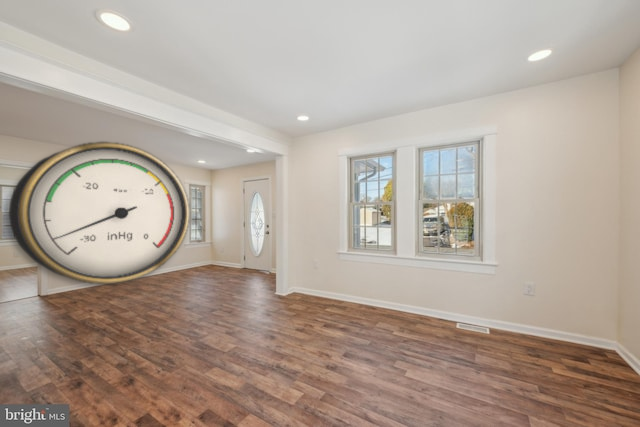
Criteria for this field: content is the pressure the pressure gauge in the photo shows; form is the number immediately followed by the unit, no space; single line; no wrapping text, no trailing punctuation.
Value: -28inHg
